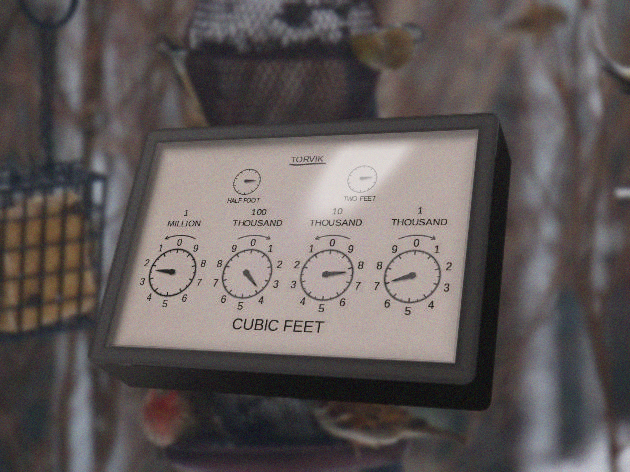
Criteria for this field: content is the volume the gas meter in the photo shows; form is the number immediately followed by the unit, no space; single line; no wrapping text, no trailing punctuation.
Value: 237700ft³
